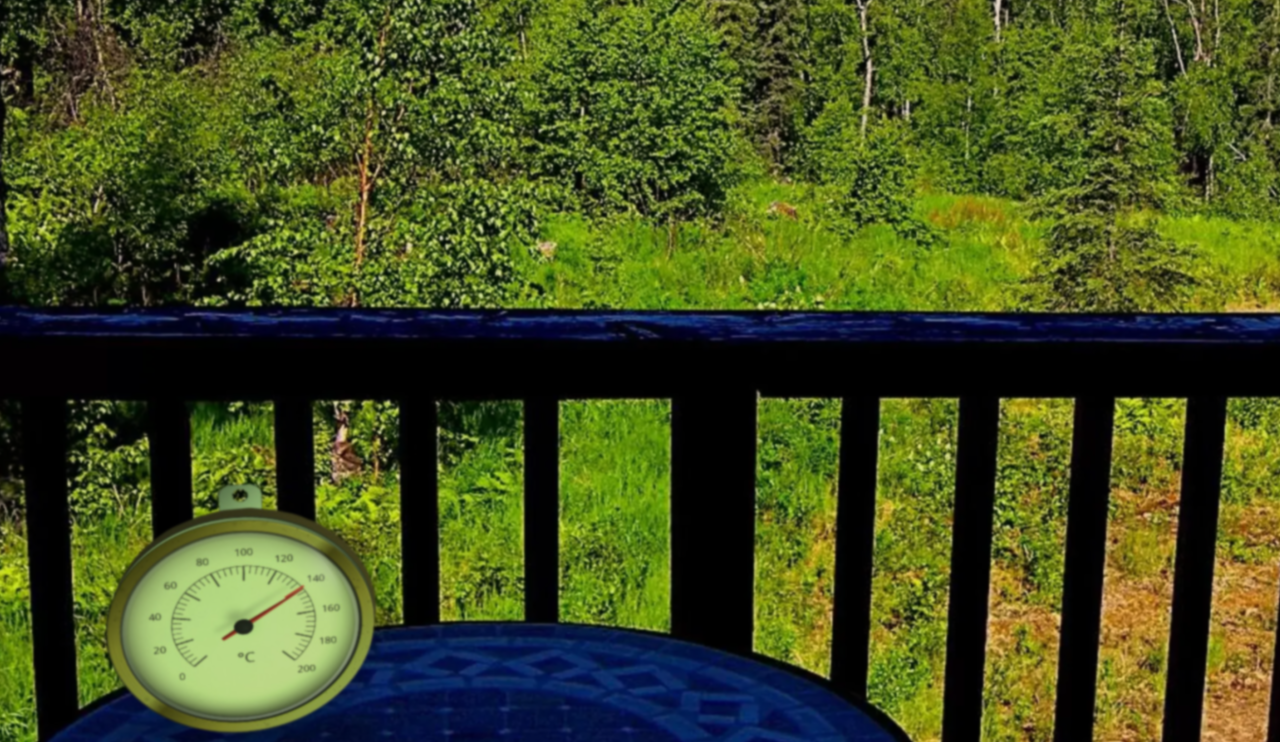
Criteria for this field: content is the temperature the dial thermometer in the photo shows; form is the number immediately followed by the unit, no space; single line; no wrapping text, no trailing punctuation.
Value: 140°C
